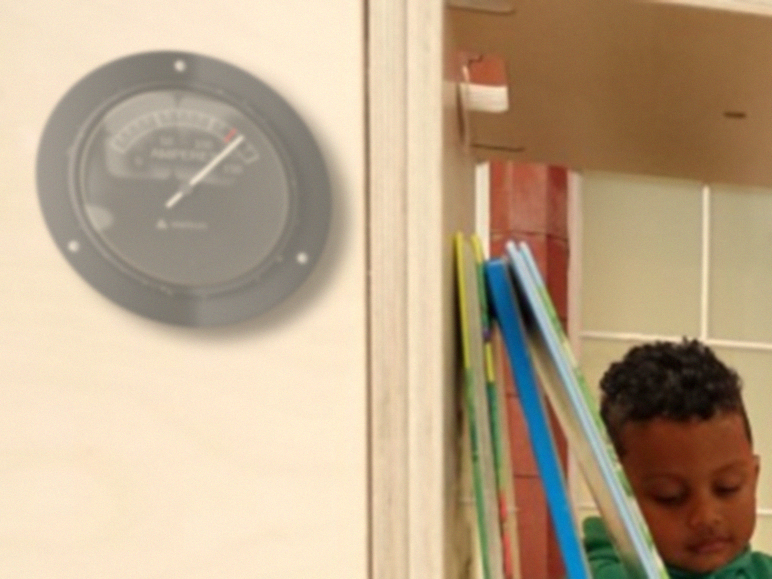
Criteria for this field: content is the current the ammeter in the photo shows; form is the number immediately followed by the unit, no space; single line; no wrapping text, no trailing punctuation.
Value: 130A
